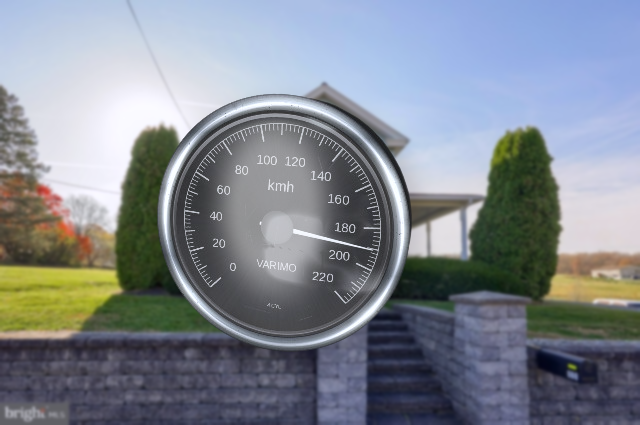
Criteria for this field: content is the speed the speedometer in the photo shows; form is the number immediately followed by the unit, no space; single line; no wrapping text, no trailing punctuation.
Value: 190km/h
